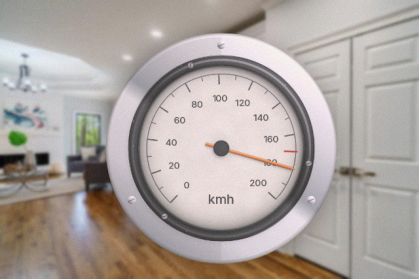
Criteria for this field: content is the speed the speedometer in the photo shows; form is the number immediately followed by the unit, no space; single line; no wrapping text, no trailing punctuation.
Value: 180km/h
